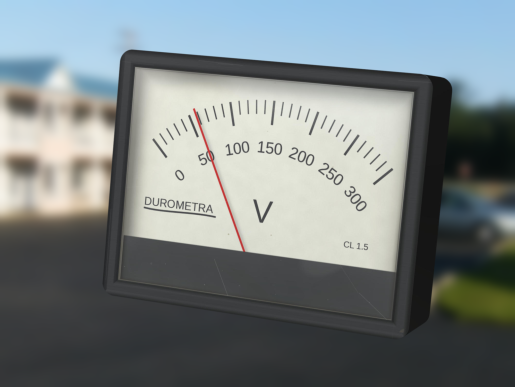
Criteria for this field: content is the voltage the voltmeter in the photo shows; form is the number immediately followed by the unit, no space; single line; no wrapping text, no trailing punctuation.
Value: 60V
